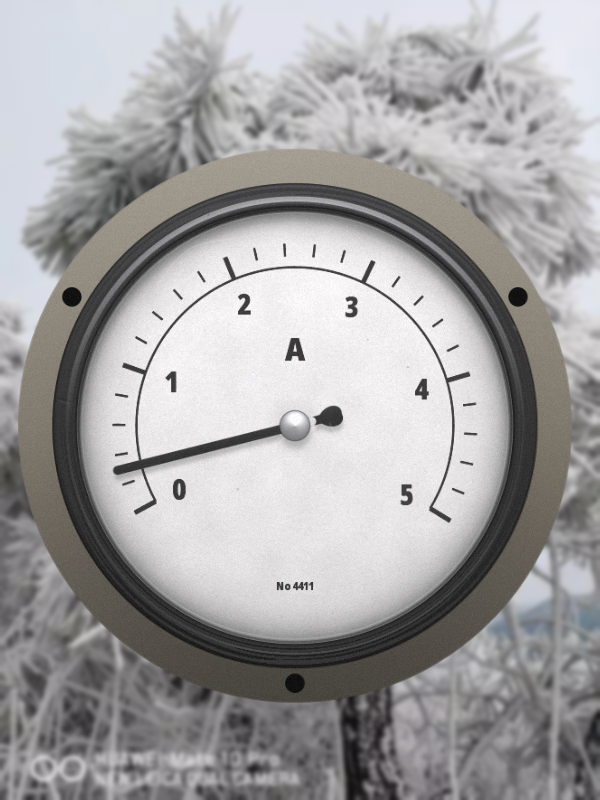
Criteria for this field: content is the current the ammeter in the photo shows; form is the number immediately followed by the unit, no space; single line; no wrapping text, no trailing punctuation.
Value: 0.3A
